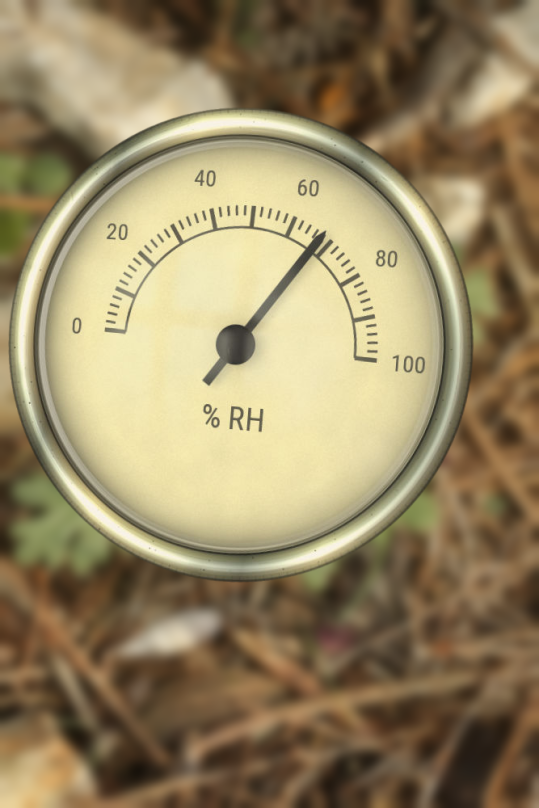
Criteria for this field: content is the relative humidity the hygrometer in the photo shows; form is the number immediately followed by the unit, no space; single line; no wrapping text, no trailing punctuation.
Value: 68%
